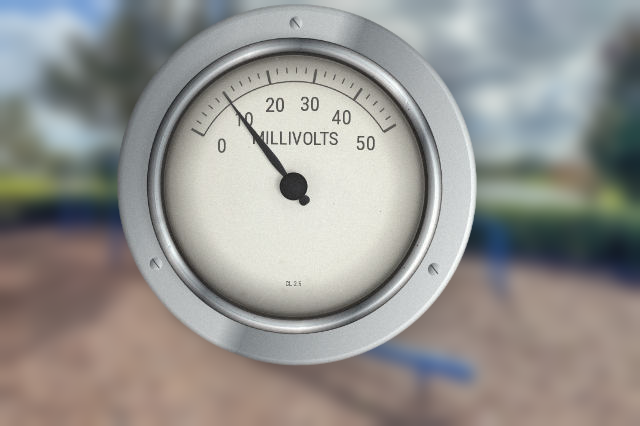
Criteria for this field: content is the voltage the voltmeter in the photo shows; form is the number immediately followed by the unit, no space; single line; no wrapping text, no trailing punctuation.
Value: 10mV
